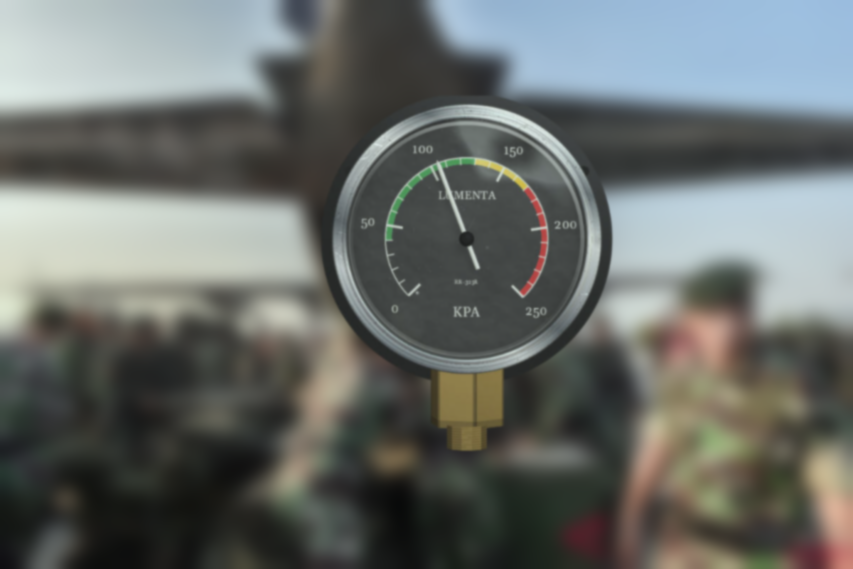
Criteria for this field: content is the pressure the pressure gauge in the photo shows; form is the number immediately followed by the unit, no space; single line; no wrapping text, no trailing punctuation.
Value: 105kPa
